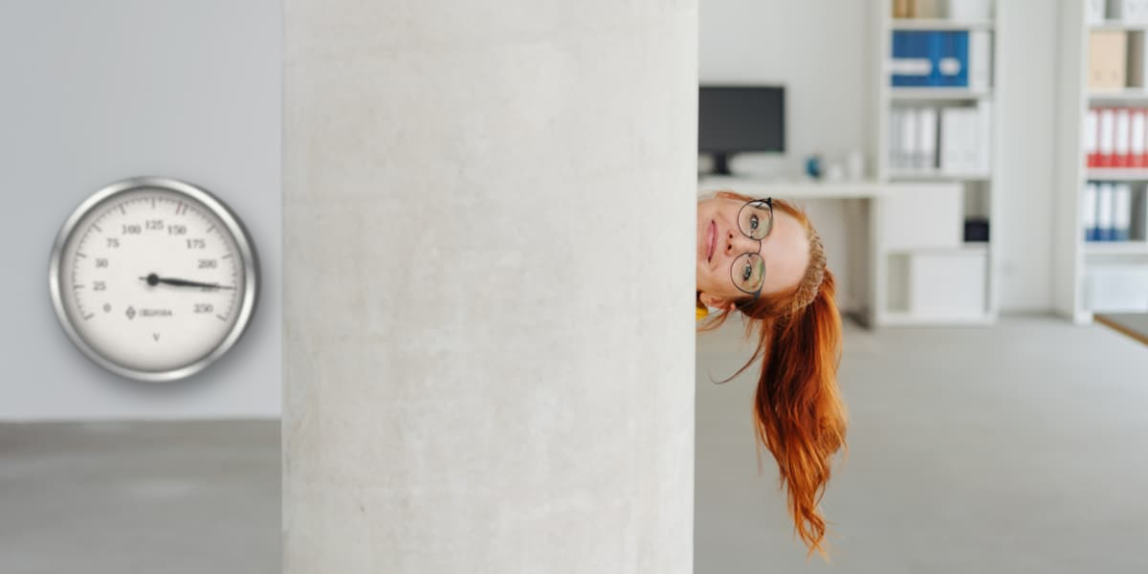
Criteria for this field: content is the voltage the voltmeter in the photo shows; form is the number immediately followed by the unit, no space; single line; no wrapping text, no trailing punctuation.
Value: 225V
